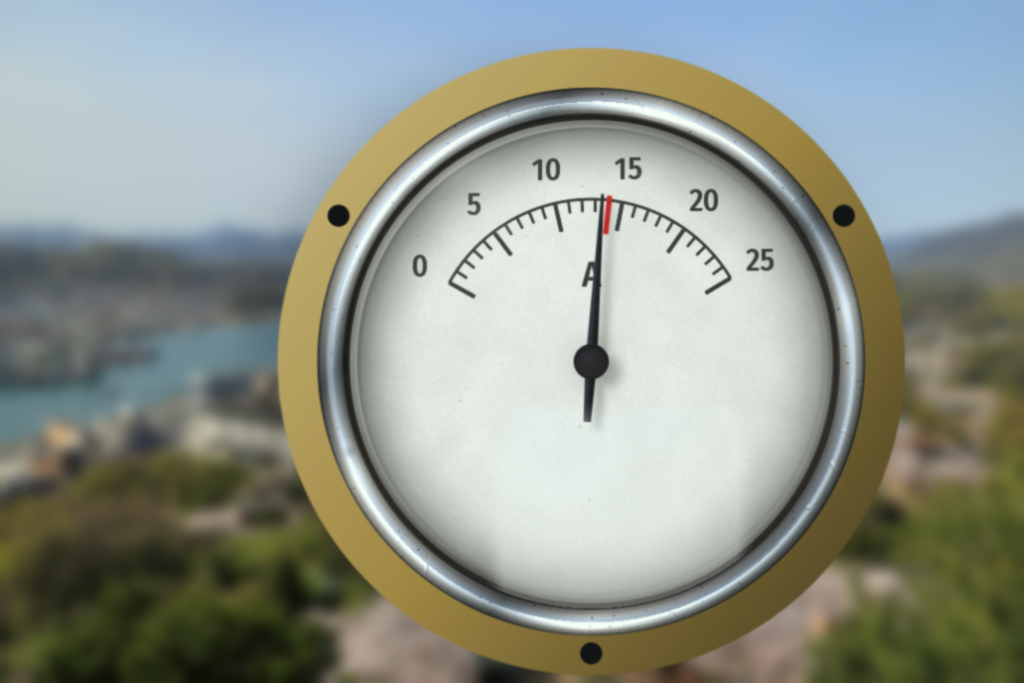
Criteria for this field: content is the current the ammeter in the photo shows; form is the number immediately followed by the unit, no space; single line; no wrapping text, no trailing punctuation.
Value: 13.5A
